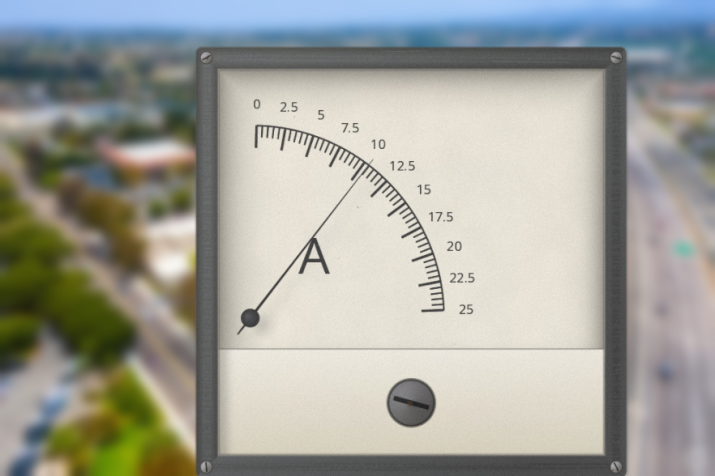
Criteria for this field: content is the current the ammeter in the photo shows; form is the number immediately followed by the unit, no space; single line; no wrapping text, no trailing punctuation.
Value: 10.5A
